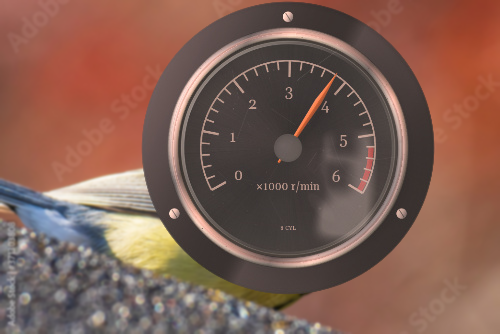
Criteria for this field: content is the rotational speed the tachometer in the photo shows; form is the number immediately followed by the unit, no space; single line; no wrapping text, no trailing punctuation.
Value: 3800rpm
